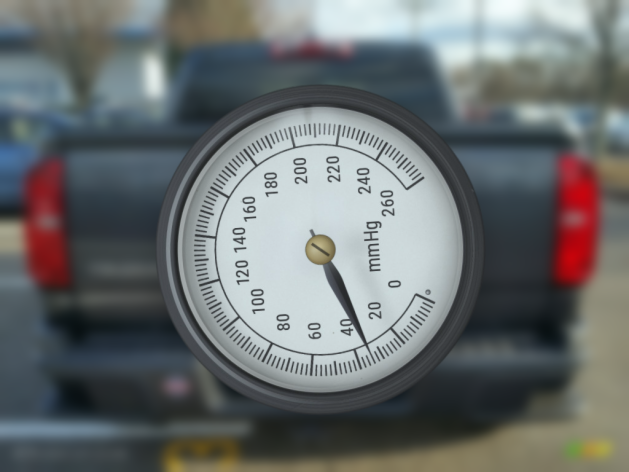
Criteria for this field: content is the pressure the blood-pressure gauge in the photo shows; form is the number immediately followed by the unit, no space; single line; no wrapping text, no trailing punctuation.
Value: 34mmHg
